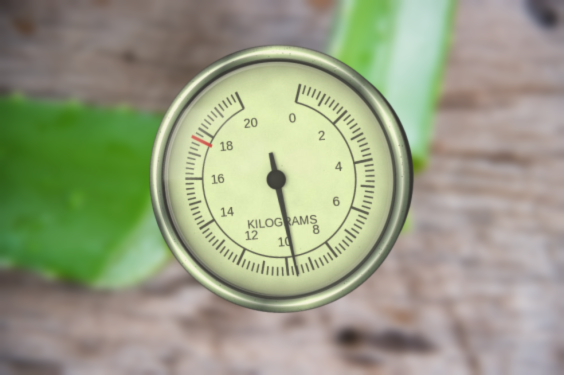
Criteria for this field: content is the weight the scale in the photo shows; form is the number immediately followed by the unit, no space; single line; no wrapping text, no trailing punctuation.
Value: 9.6kg
